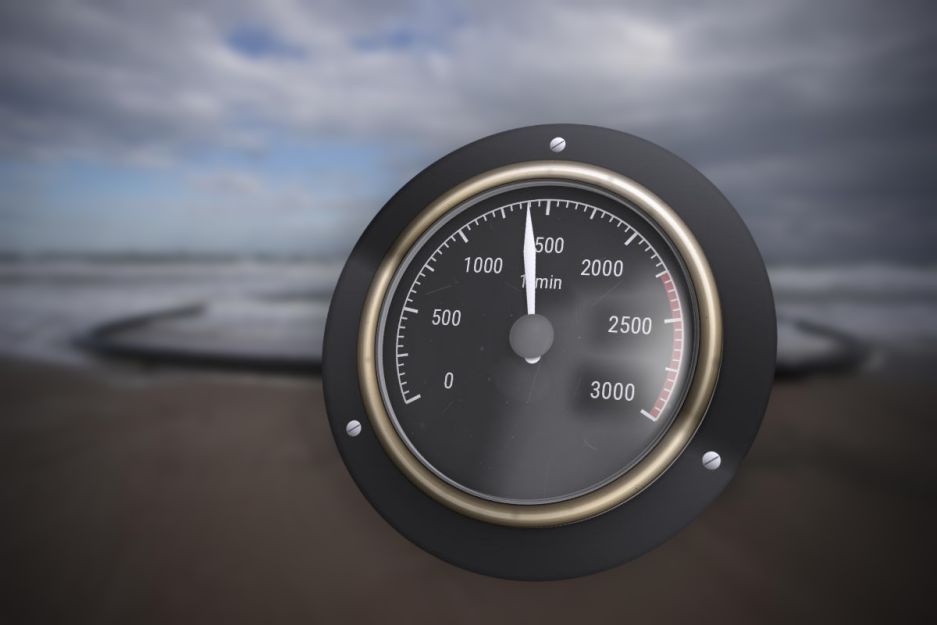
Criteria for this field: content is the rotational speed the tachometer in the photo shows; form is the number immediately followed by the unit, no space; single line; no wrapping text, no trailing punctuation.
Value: 1400rpm
